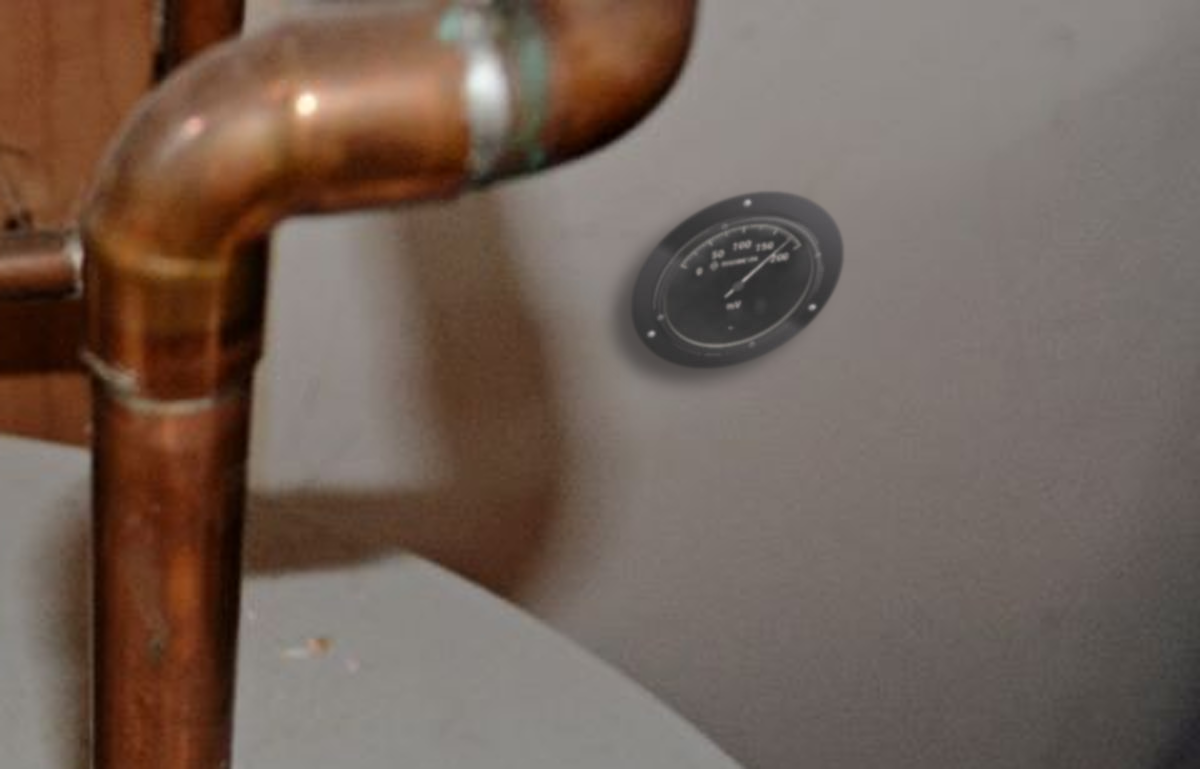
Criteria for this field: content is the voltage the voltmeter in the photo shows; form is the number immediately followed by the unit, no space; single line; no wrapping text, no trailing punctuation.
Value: 175mV
